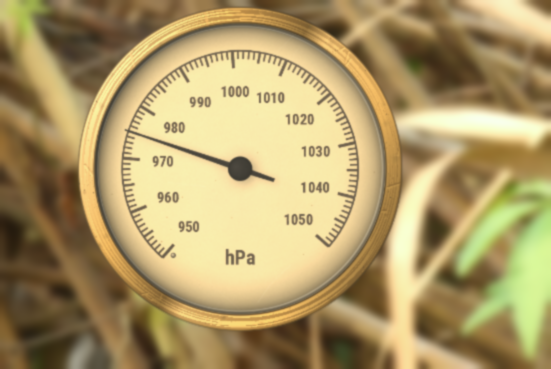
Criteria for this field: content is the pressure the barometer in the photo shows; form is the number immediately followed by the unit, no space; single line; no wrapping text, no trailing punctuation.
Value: 975hPa
